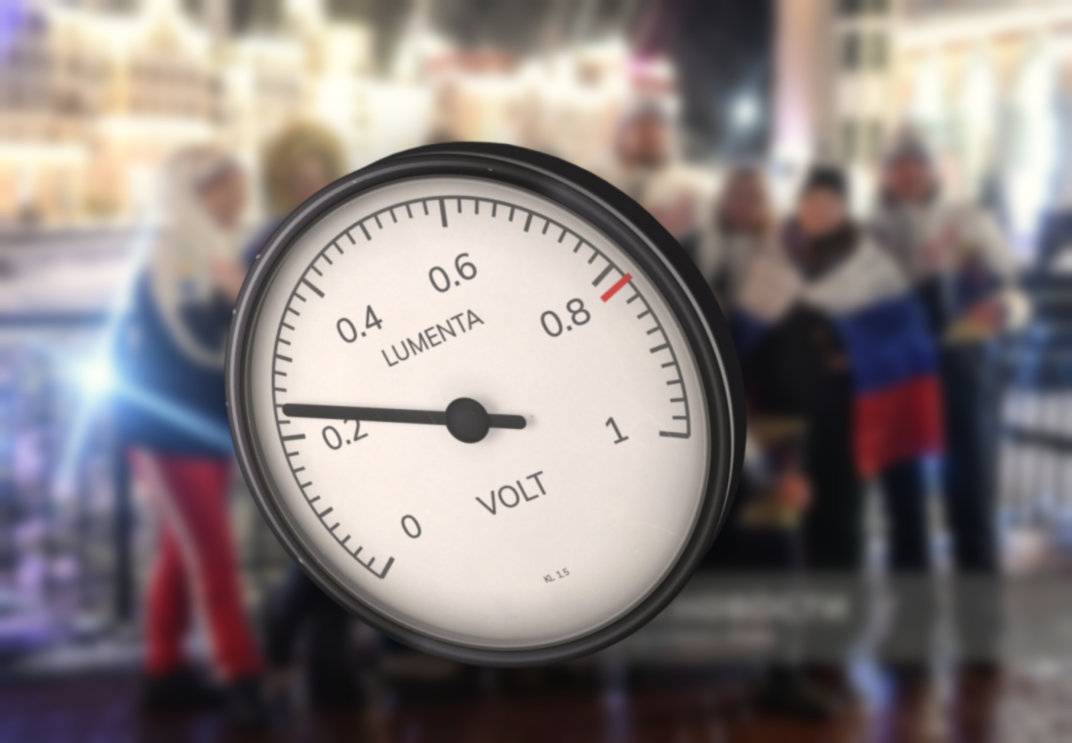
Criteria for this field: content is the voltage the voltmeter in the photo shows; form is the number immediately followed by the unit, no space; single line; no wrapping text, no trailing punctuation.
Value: 0.24V
